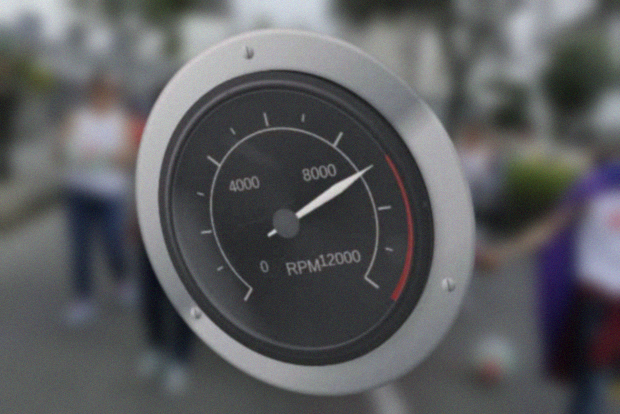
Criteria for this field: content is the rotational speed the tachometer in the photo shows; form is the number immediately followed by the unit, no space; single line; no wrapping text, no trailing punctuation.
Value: 9000rpm
